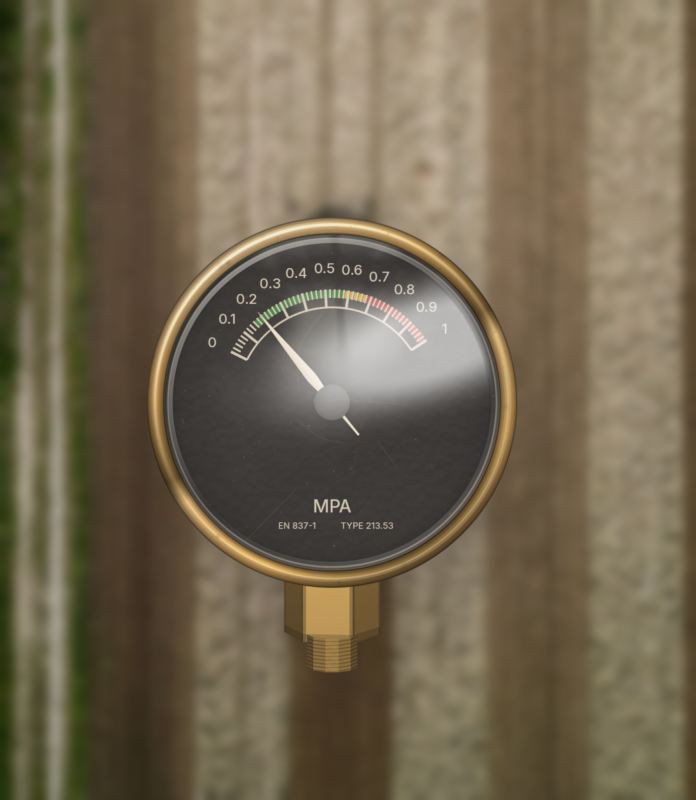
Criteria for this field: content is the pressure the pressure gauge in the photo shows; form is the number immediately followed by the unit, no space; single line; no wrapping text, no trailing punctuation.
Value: 0.2MPa
